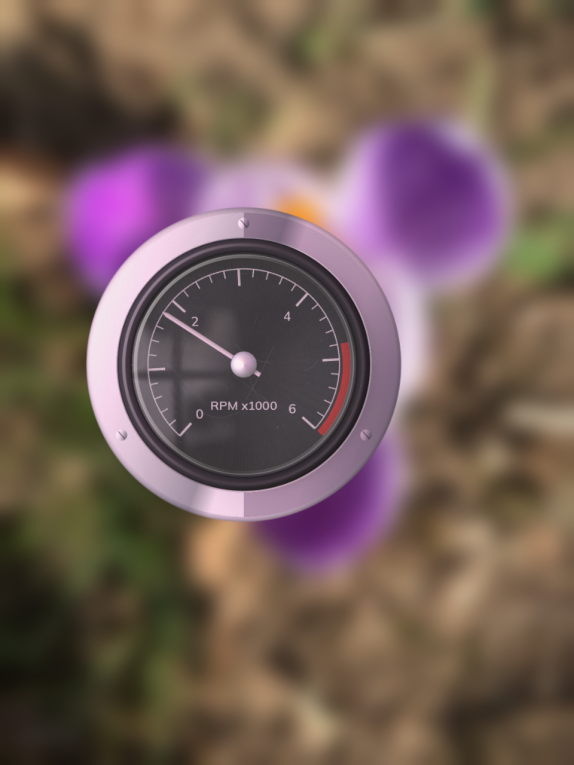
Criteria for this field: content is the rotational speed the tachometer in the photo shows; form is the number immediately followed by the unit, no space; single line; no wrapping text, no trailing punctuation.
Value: 1800rpm
